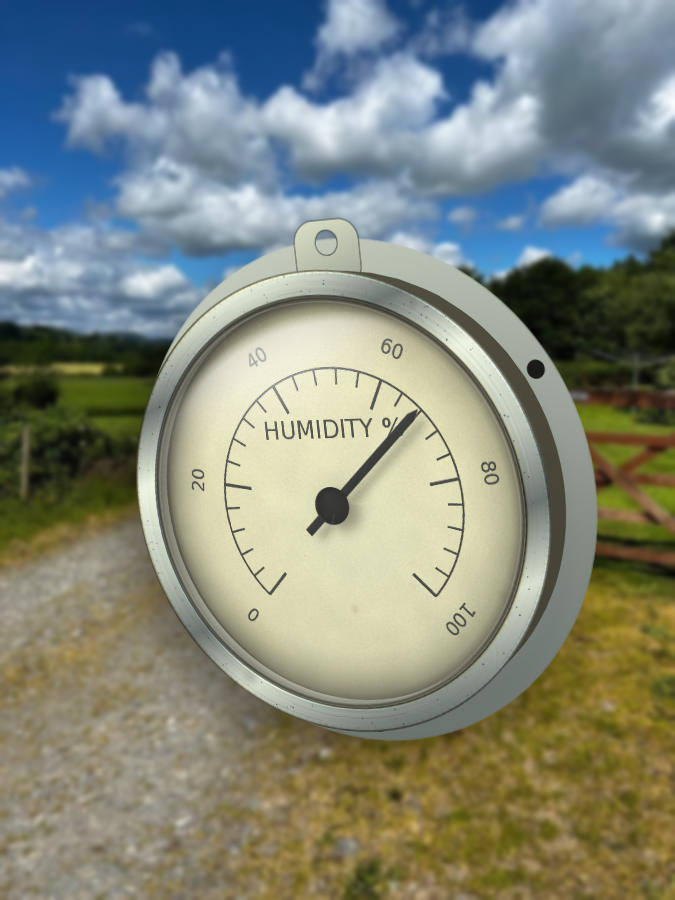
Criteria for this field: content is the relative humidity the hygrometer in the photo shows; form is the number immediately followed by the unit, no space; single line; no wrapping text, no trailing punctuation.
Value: 68%
